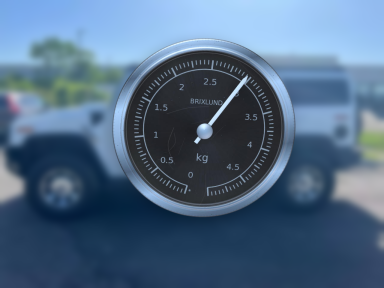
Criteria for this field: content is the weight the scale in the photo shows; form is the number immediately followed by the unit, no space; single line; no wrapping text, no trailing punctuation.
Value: 2.95kg
